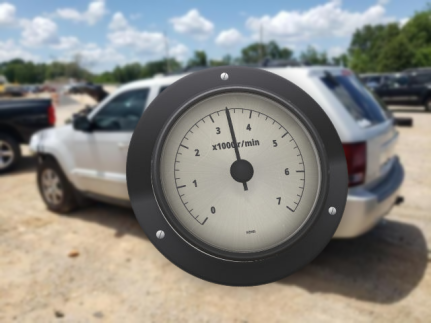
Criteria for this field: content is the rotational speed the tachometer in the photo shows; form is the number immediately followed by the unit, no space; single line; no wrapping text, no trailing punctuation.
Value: 3400rpm
